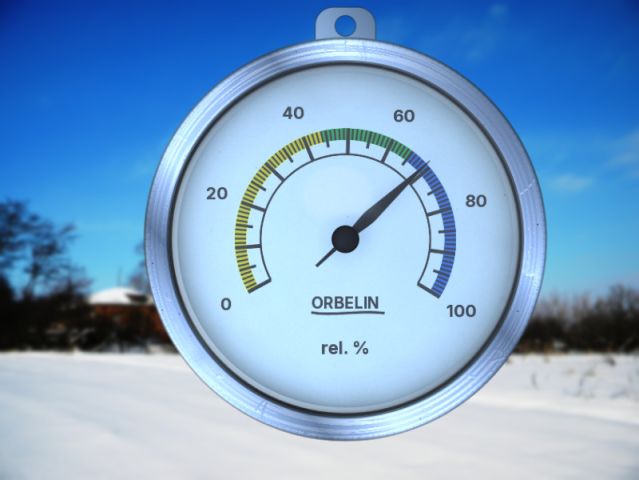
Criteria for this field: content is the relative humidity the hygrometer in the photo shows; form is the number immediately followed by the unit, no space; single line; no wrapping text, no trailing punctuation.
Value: 69%
